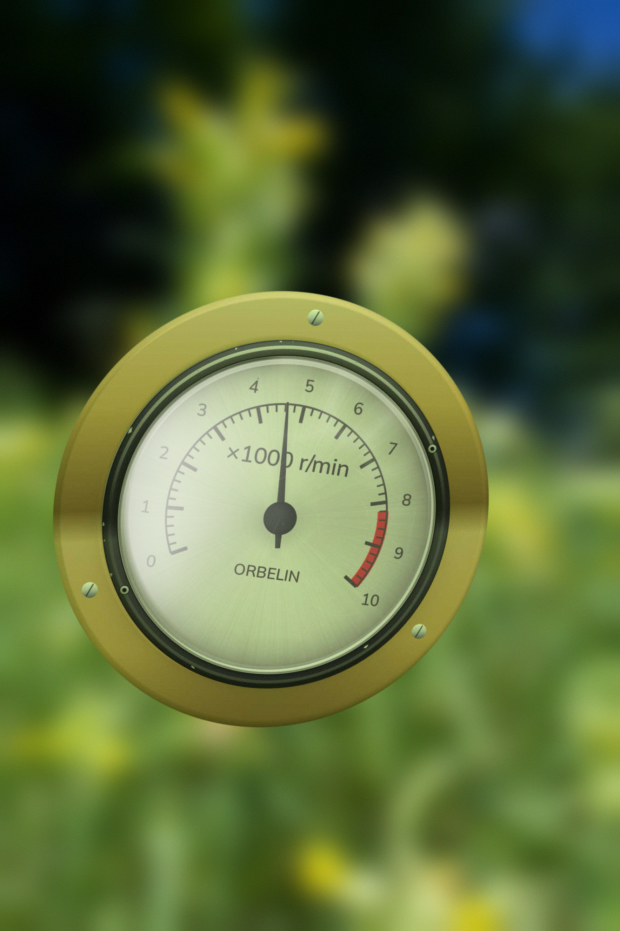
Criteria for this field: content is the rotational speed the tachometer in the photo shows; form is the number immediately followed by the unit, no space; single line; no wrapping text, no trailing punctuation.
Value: 4600rpm
